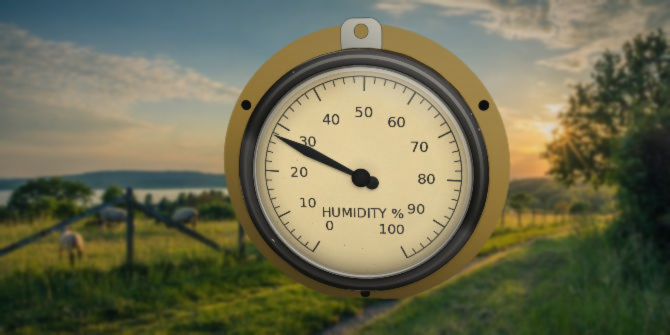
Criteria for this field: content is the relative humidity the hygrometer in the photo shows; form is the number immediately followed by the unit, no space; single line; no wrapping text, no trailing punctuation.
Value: 28%
